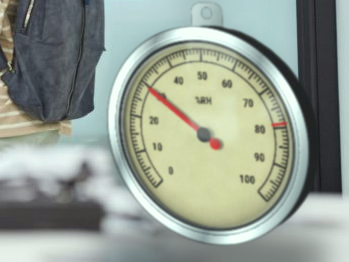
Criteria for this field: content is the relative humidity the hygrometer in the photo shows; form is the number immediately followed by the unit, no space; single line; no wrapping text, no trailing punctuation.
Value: 30%
